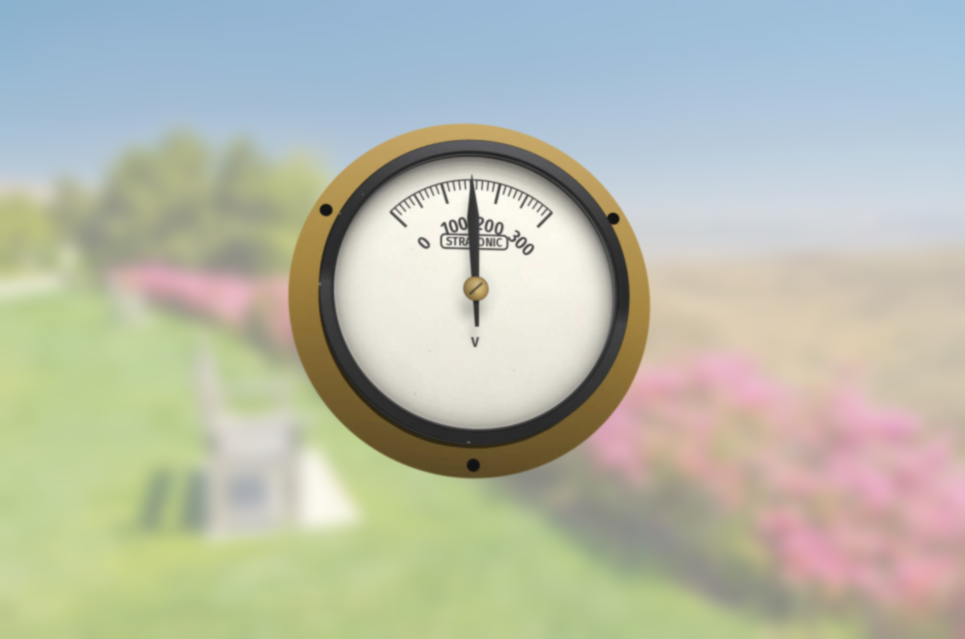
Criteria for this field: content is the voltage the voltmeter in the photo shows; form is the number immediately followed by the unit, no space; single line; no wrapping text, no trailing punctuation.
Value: 150V
